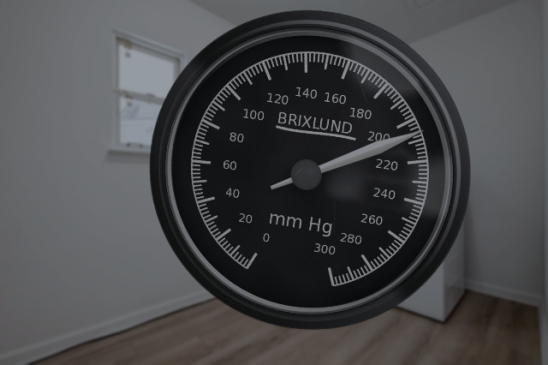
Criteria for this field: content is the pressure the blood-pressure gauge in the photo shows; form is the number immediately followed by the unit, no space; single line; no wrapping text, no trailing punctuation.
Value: 206mmHg
